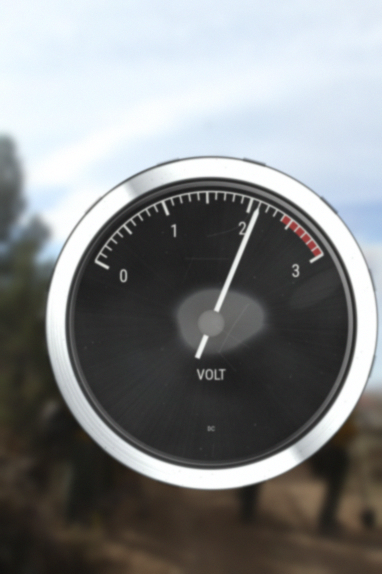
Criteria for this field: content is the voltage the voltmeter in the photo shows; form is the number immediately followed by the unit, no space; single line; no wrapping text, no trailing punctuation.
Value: 2.1V
